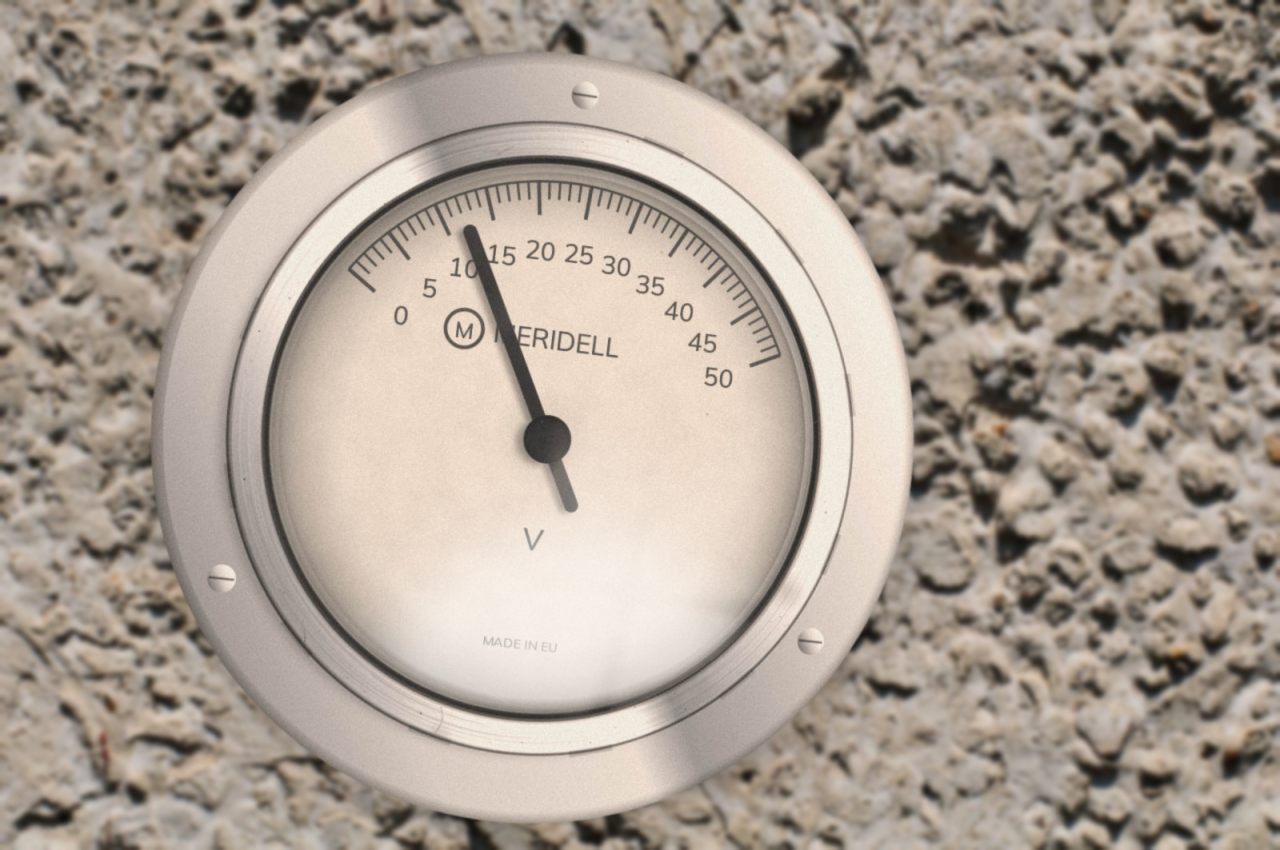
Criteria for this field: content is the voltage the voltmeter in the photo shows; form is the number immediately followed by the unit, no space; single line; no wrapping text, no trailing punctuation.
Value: 12V
